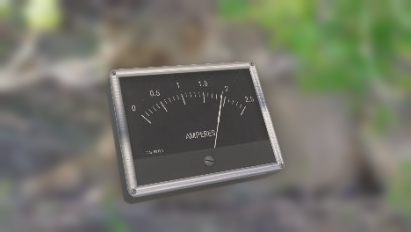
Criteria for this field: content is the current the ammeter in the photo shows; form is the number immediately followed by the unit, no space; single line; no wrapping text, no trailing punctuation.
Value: 1.9A
